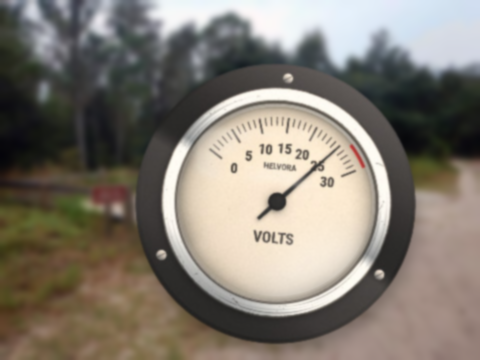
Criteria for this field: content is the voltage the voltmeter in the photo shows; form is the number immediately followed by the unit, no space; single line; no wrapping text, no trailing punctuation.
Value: 25V
